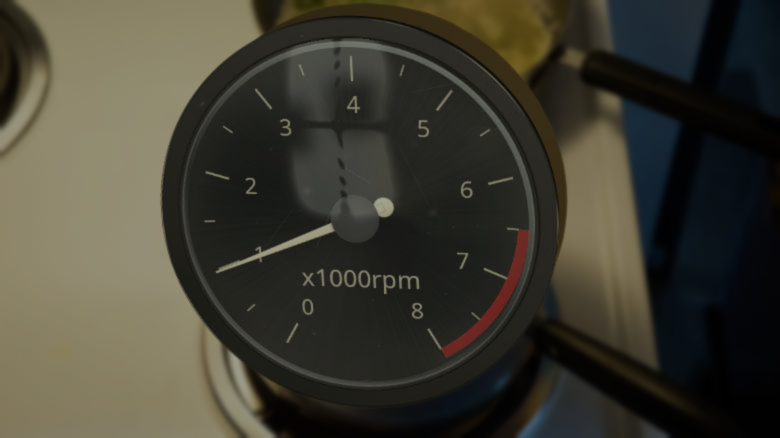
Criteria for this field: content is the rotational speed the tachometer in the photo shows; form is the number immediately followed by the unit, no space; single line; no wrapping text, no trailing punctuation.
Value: 1000rpm
